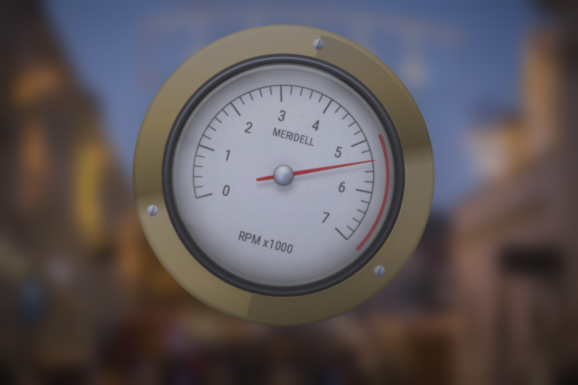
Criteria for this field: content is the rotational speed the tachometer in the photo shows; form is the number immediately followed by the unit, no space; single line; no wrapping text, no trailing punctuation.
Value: 5400rpm
